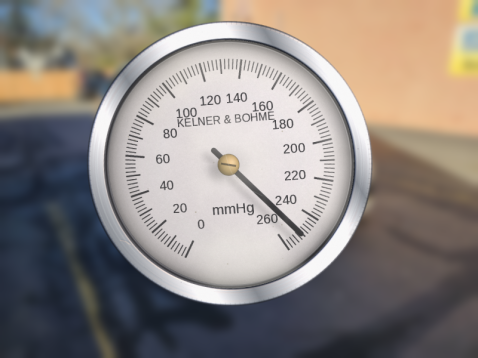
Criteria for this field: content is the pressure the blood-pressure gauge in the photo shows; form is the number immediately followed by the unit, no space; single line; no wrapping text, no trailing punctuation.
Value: 250mmHg
